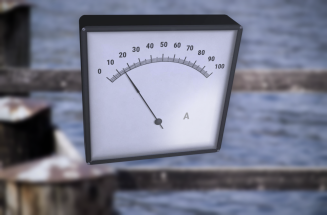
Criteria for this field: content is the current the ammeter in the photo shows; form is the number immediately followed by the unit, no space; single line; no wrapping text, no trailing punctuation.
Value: 15A
